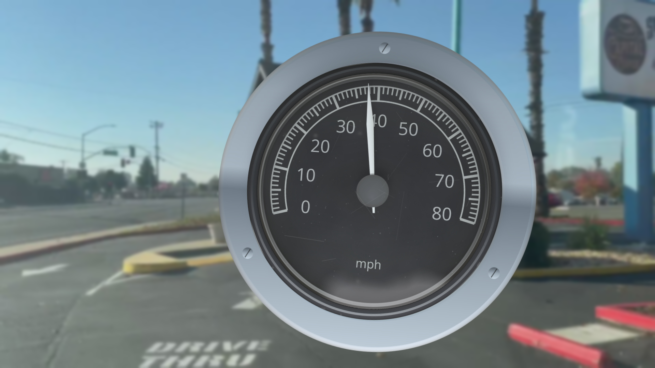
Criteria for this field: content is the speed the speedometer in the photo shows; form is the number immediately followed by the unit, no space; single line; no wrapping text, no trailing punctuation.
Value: 38mph
